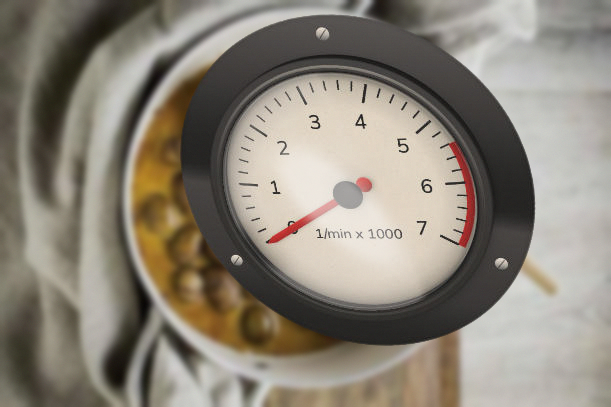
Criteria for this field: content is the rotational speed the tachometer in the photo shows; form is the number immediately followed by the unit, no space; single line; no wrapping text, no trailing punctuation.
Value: 0rpm
